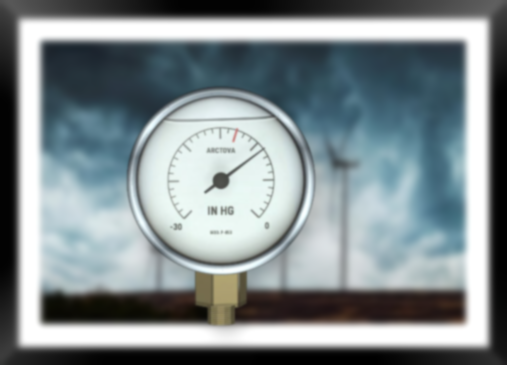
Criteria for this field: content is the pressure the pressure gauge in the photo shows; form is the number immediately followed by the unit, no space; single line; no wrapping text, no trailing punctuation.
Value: -9inHg
